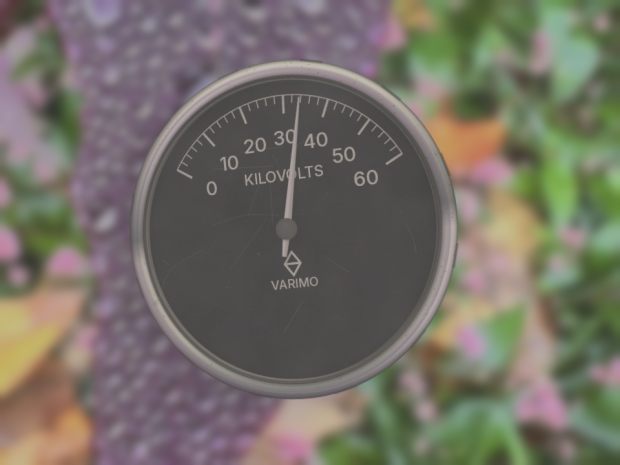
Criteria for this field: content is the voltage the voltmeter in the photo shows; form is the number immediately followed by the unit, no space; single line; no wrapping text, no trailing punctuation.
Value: 34kV
